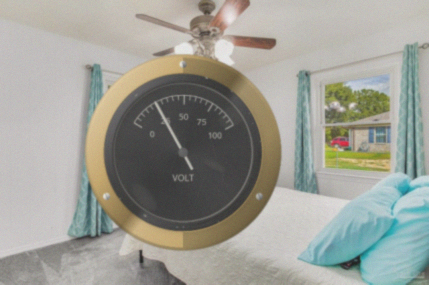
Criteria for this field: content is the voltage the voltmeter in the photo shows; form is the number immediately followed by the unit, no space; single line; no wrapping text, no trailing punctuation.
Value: 25V
